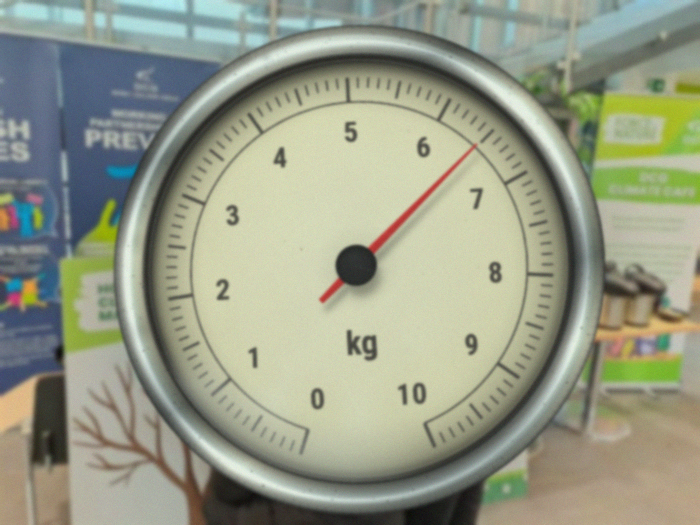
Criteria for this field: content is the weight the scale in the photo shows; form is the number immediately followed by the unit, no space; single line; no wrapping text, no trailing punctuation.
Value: 6.5kg
